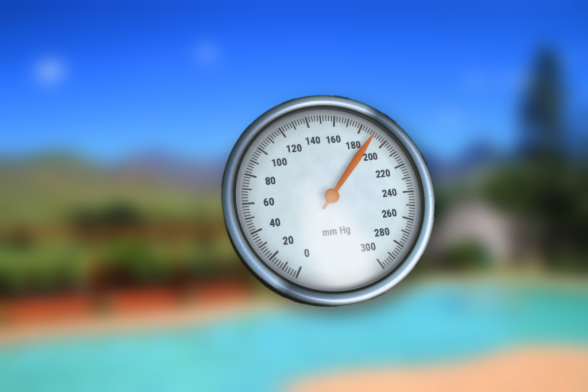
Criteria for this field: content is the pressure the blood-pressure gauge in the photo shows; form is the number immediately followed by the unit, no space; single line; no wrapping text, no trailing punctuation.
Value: 190mmHg
